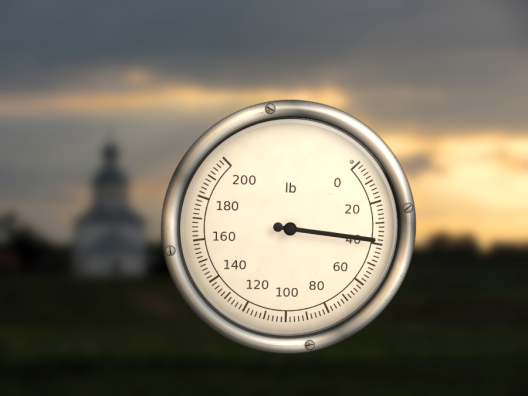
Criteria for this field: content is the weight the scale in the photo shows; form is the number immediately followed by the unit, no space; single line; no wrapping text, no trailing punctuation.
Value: 38lb
